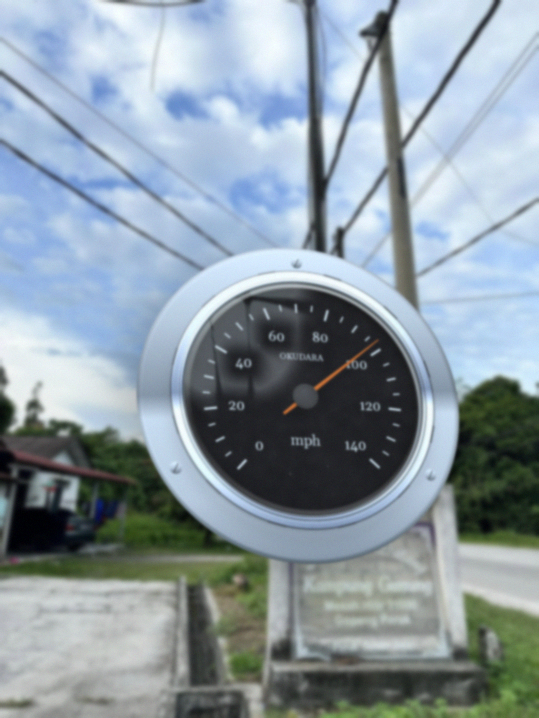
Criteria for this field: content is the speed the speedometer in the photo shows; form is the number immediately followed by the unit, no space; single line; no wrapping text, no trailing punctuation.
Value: 97.5mph
